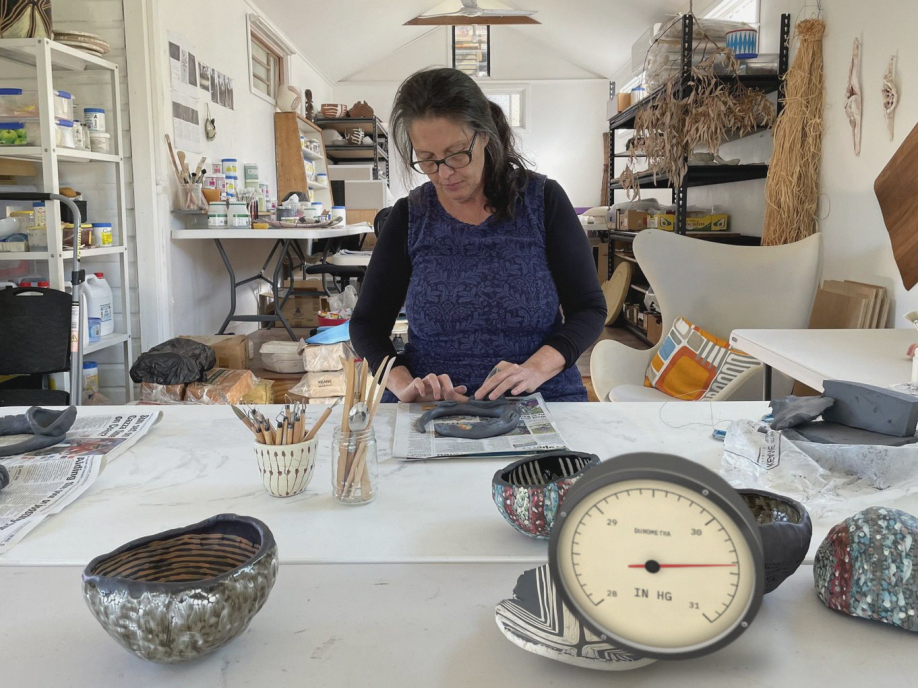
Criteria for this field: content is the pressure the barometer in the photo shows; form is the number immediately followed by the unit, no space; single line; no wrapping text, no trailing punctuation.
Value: 30.4inHg
